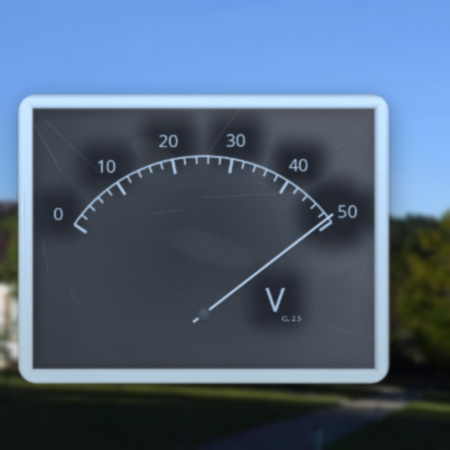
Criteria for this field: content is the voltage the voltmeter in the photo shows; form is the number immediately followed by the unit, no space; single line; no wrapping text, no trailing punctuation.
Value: 49V
